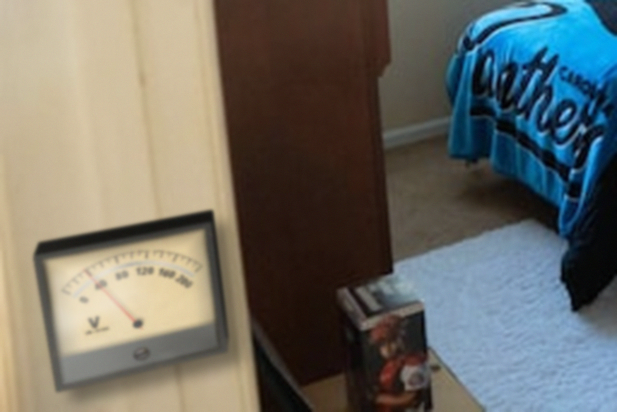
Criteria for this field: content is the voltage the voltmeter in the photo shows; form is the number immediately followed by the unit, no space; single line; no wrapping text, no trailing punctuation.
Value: 40V
